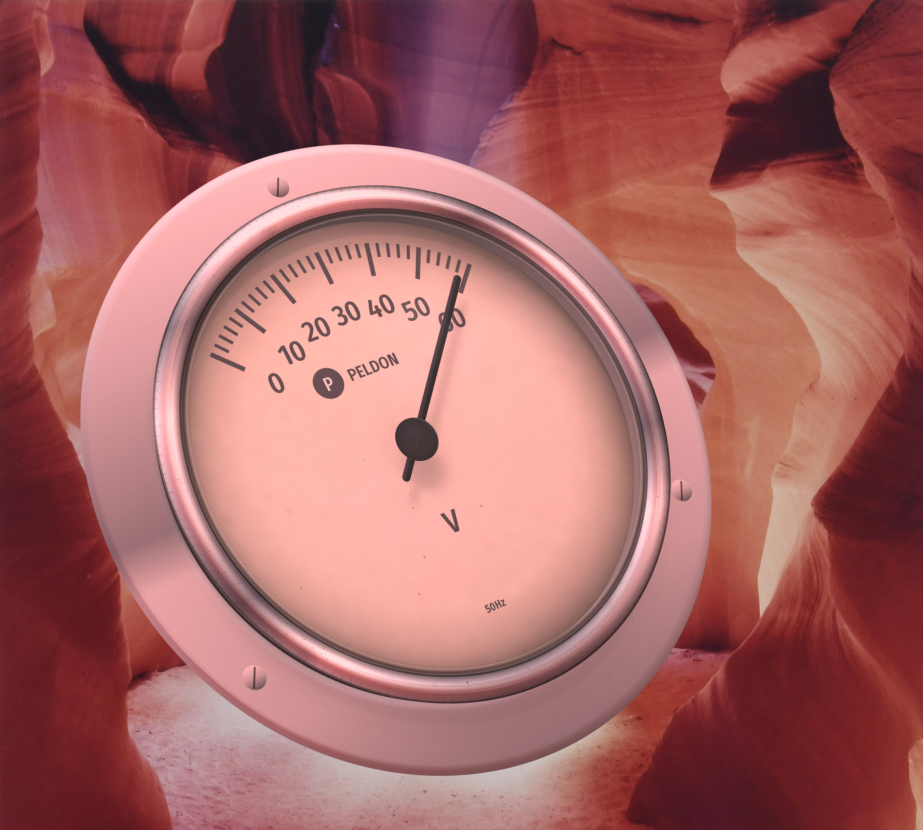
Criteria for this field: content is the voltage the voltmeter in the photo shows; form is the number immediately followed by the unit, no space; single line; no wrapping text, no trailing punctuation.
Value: 58V
